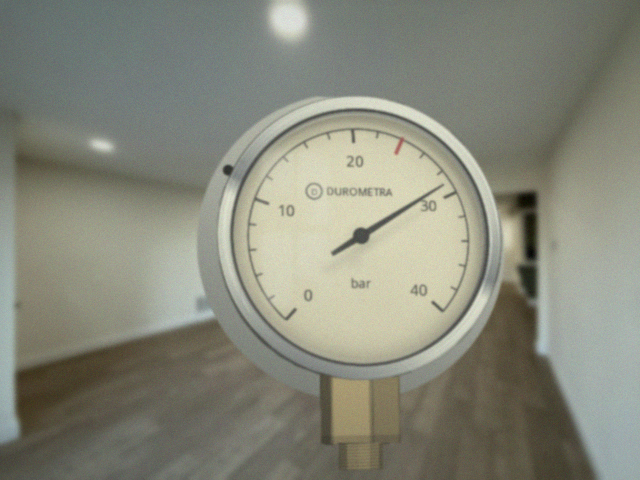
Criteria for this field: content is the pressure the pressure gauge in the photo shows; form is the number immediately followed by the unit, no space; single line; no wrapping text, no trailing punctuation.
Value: 29bar
